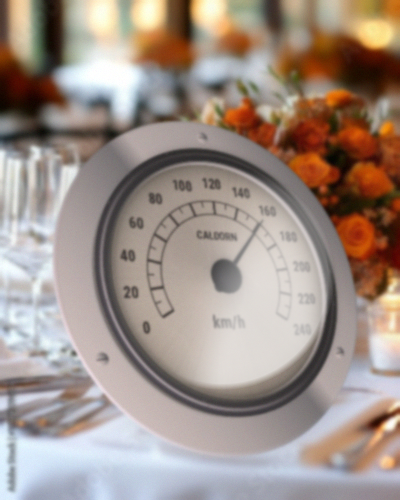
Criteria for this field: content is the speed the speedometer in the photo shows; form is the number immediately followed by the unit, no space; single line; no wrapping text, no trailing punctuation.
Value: 160km/h
